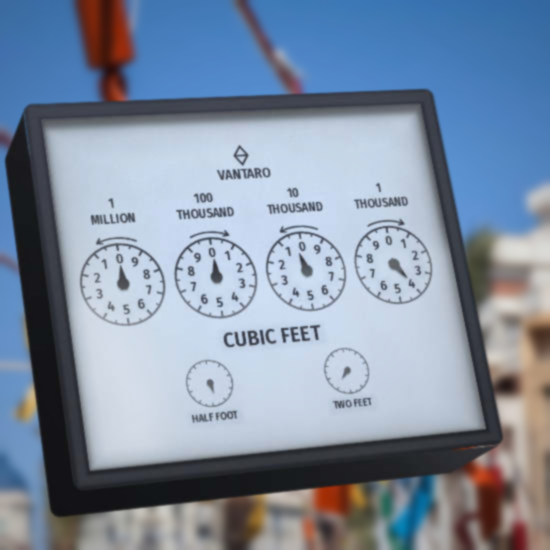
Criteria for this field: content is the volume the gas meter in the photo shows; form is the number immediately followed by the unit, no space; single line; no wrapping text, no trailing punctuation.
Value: 400ft³
